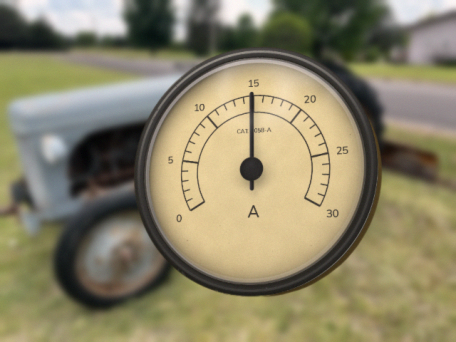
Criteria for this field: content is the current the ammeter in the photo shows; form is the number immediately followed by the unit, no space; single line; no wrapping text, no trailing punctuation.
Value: 15A
